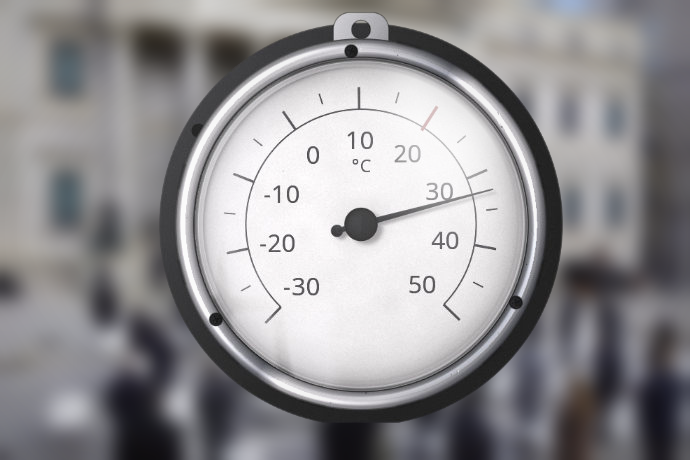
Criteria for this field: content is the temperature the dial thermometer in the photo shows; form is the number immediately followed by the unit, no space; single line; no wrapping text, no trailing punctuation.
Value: 32.5°C
